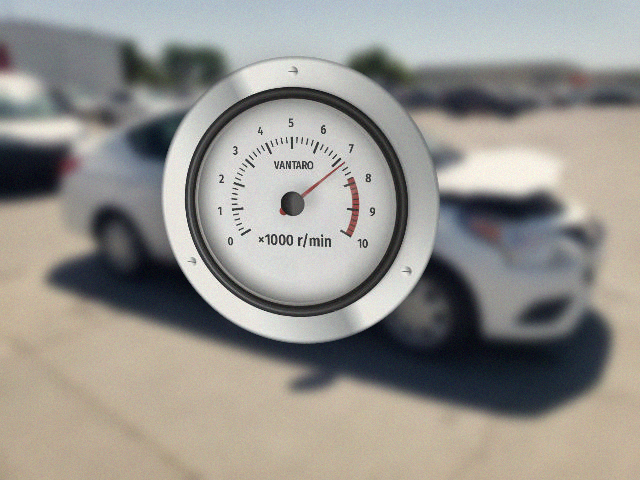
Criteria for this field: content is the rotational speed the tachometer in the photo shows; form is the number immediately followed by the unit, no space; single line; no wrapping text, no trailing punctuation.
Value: 7200rpm
